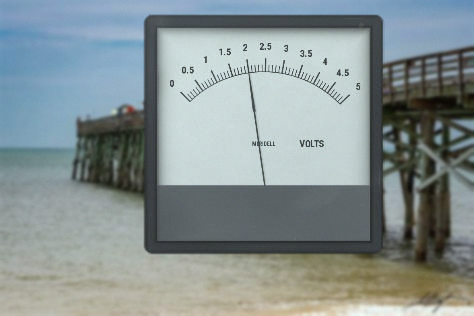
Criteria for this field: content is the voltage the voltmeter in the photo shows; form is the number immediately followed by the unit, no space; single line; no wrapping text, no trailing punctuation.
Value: 2V
